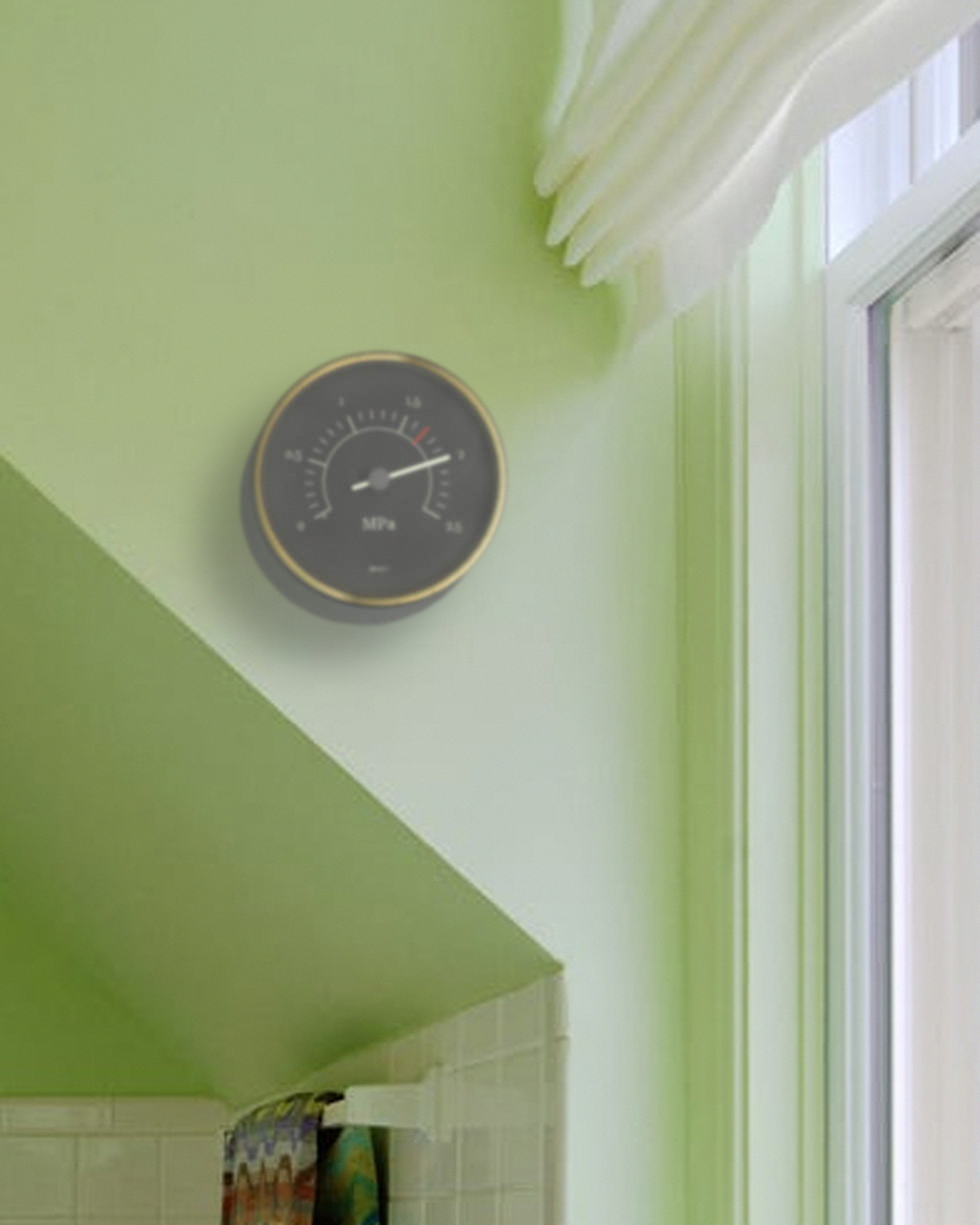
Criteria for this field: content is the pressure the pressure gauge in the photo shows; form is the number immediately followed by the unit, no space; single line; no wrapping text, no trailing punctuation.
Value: 2MPa
